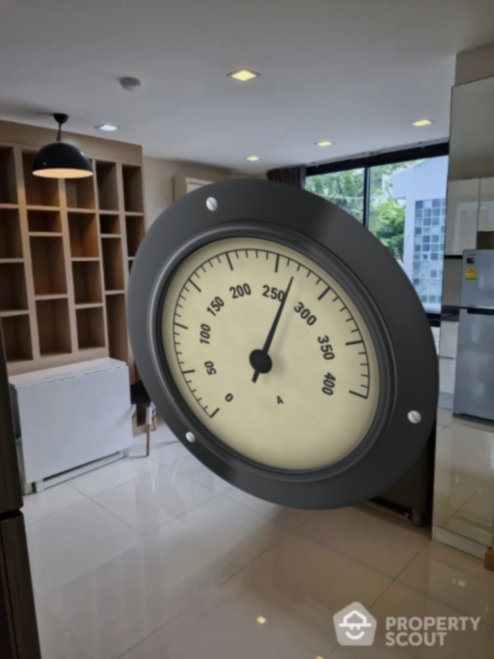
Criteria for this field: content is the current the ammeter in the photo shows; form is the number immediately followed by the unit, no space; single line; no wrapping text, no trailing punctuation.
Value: 270A
